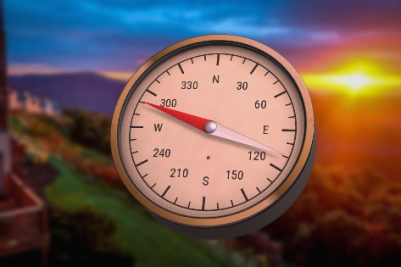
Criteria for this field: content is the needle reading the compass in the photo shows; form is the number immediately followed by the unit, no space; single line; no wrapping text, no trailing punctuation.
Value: 290°
